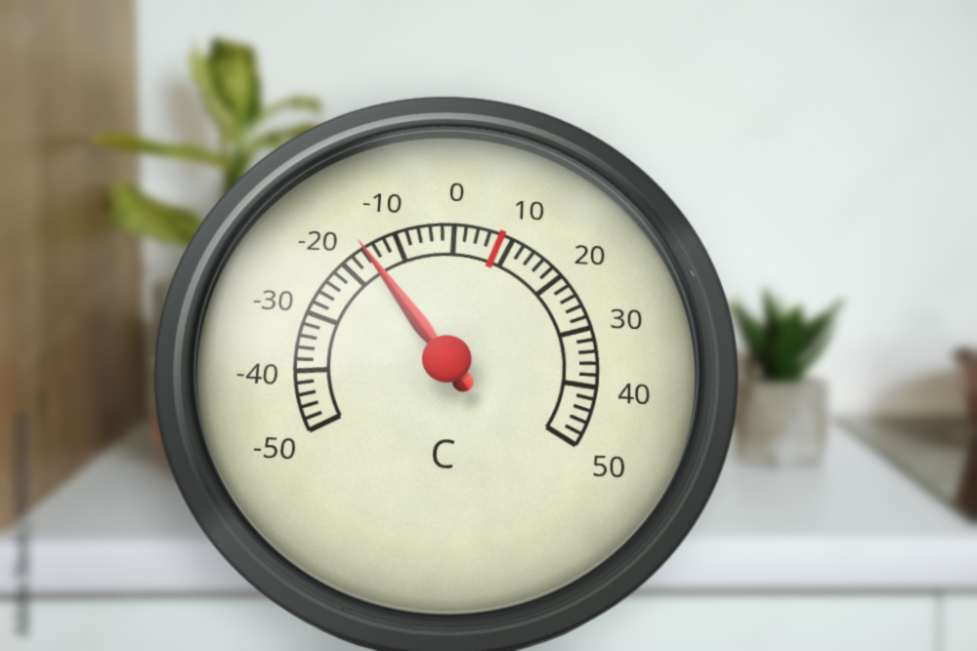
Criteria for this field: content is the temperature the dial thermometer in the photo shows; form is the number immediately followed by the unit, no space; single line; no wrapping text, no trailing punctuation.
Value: -16°C
